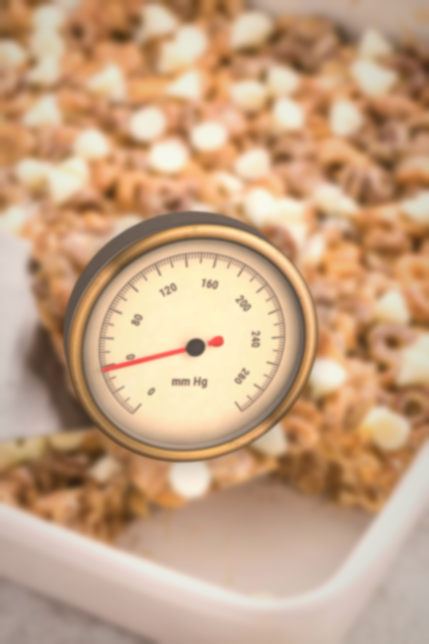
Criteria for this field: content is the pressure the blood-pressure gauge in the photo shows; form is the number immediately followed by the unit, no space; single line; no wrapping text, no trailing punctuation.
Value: 40mmHg
